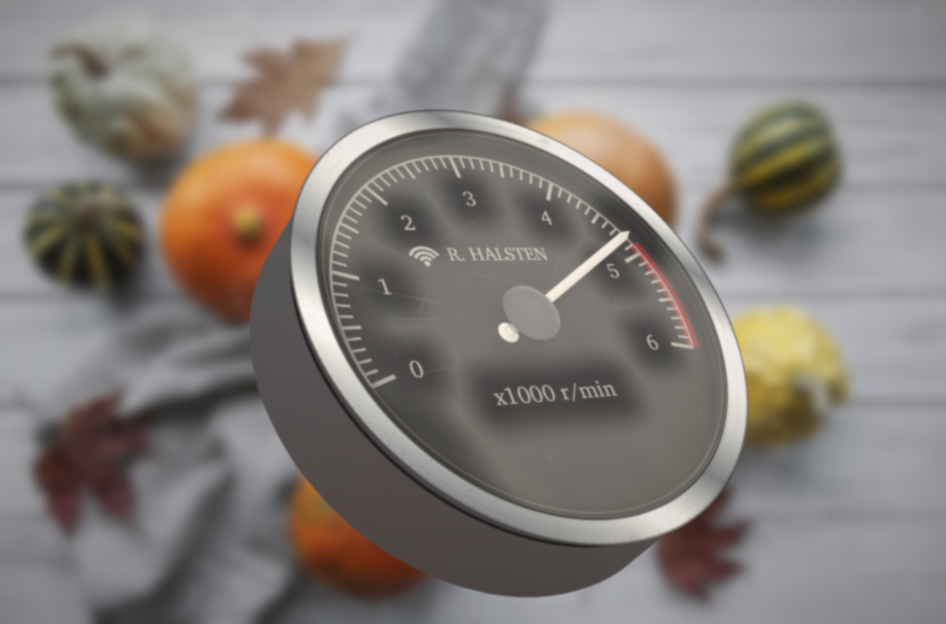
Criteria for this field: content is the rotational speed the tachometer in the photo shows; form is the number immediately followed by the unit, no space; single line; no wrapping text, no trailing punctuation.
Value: 4800rpm
